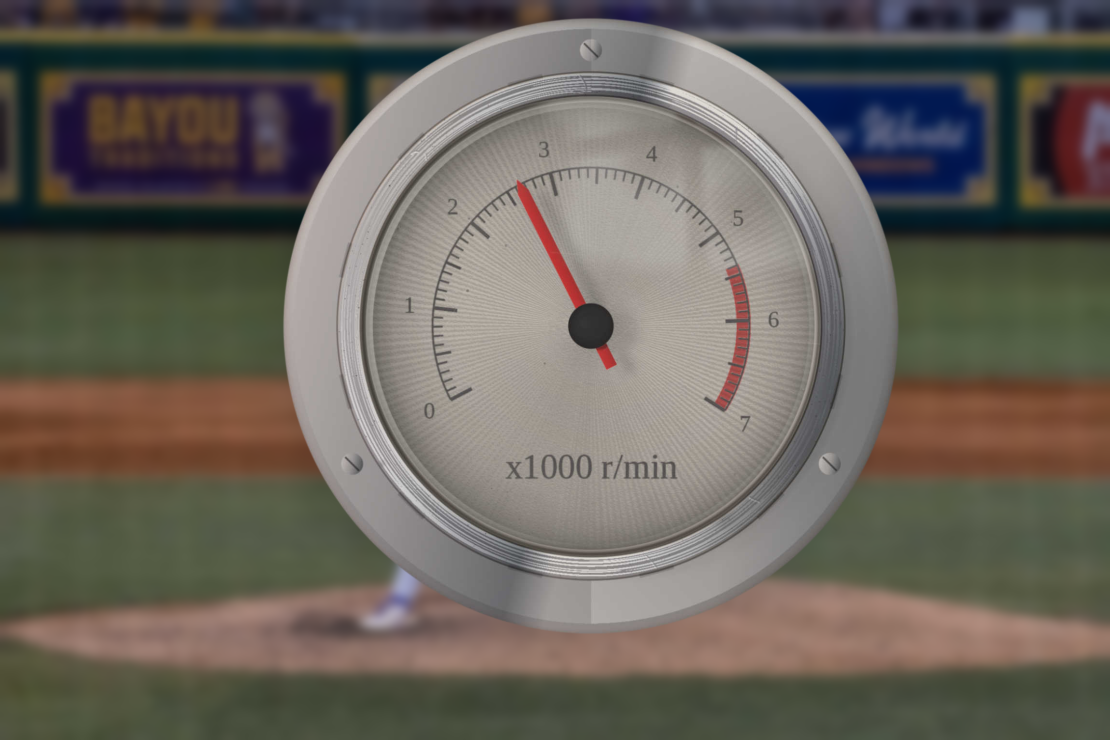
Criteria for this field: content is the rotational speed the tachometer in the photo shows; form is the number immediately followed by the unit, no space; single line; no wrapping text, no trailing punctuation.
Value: 2650rpm
